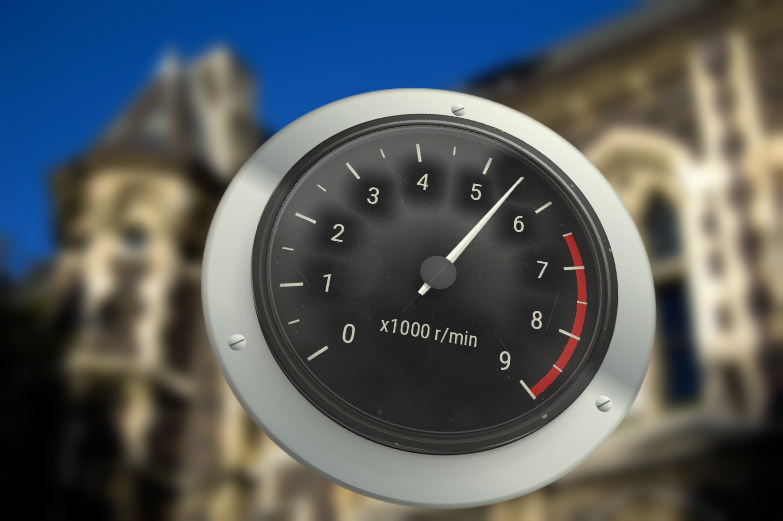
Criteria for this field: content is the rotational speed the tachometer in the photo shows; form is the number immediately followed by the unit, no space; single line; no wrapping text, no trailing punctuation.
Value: 5500rpm
